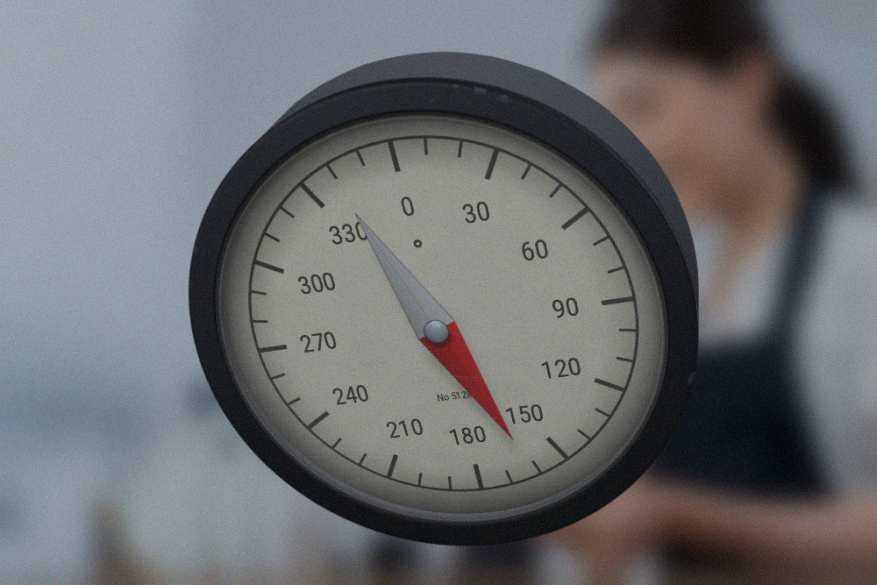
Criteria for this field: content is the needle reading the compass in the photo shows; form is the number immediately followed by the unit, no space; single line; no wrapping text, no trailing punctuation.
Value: 160°
